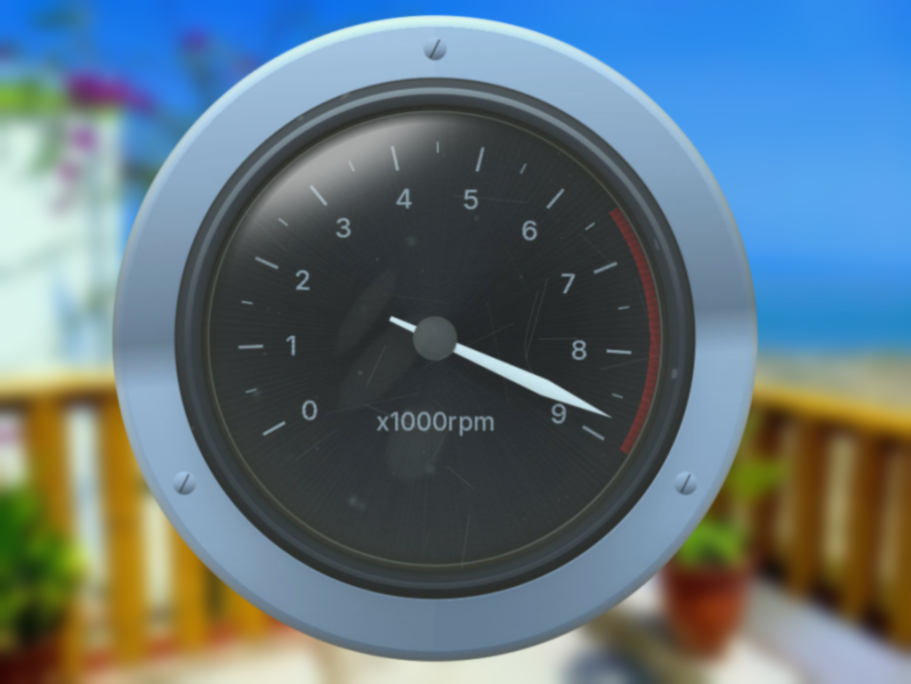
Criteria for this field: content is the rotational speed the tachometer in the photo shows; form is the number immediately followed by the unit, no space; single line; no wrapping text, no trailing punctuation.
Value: 8750rpm
